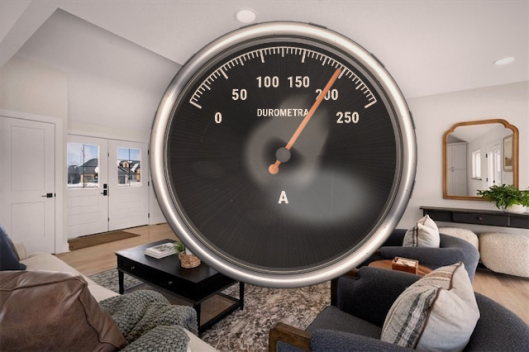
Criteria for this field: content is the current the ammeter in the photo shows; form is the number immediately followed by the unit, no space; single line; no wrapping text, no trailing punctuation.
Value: 195A
